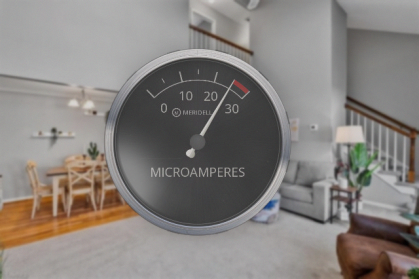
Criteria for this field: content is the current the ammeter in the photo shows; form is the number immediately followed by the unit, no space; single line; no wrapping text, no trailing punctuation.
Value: 25µA
